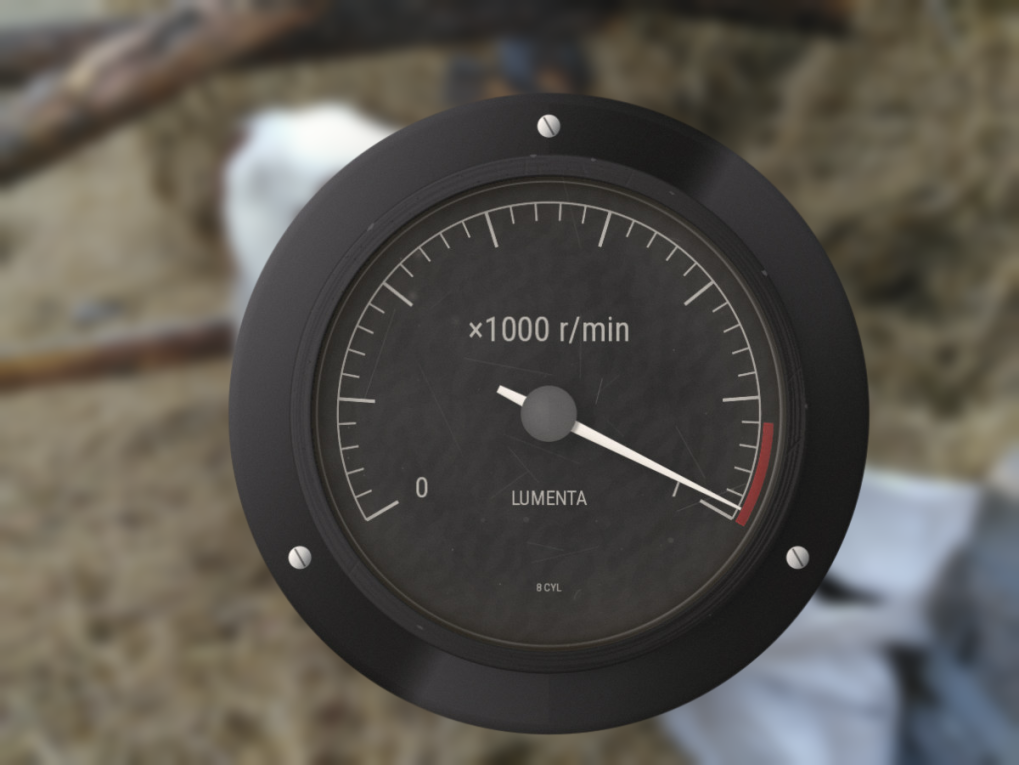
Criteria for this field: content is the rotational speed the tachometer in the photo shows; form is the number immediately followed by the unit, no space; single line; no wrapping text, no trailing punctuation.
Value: 6900rpm
